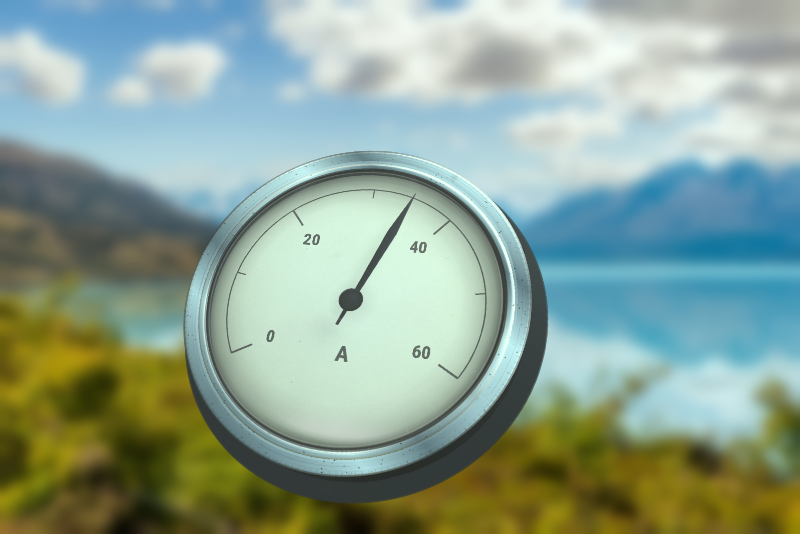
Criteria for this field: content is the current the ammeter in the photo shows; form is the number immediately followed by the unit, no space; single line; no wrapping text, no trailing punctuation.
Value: 35A
